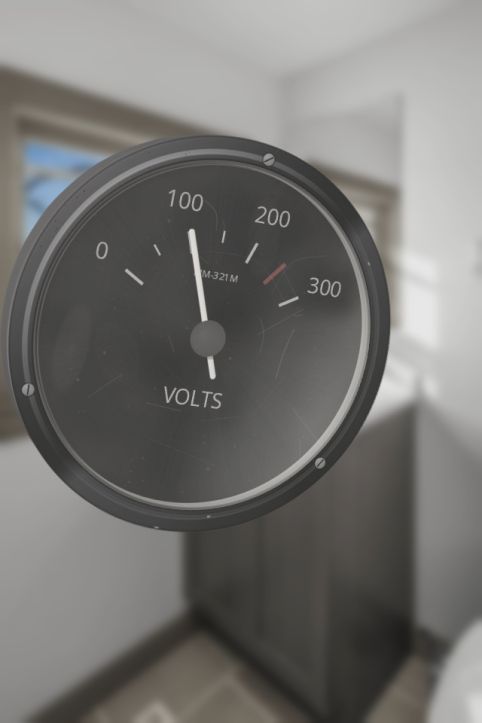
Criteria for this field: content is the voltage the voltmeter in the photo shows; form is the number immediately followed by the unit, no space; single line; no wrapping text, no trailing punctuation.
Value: 100V
